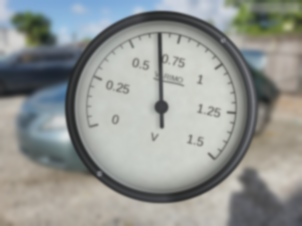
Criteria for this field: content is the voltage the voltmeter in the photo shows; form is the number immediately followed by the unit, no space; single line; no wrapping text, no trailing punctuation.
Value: 0.65V
